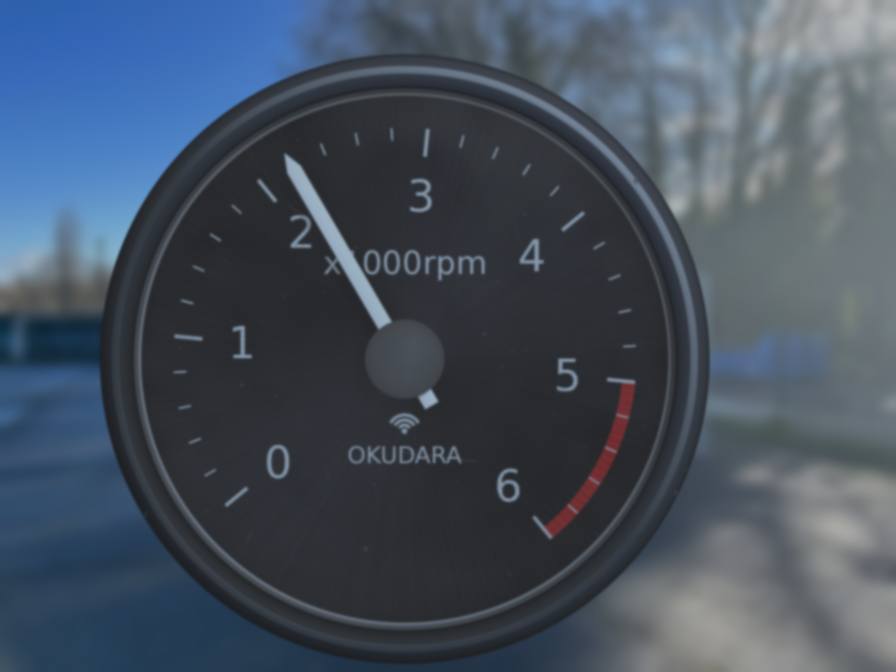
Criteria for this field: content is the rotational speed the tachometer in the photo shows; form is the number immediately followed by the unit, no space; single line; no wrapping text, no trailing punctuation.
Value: 2200rpm
